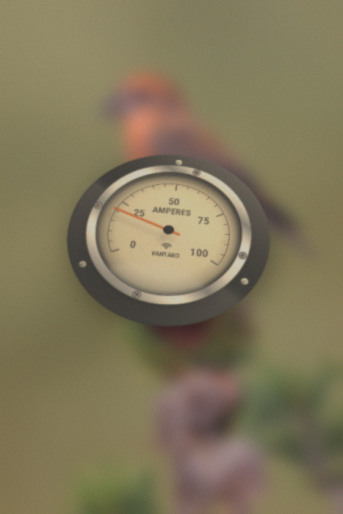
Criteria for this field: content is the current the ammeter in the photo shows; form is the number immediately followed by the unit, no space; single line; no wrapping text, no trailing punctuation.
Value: 20A
